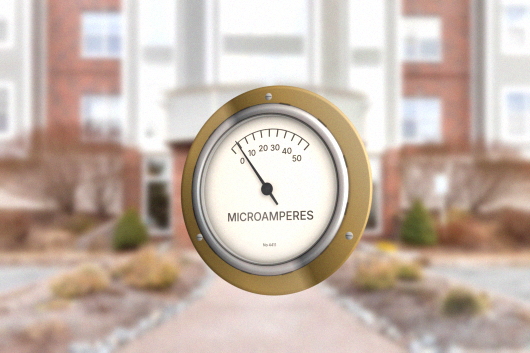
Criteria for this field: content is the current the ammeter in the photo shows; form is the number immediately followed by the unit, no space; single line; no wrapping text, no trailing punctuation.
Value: 5µA
